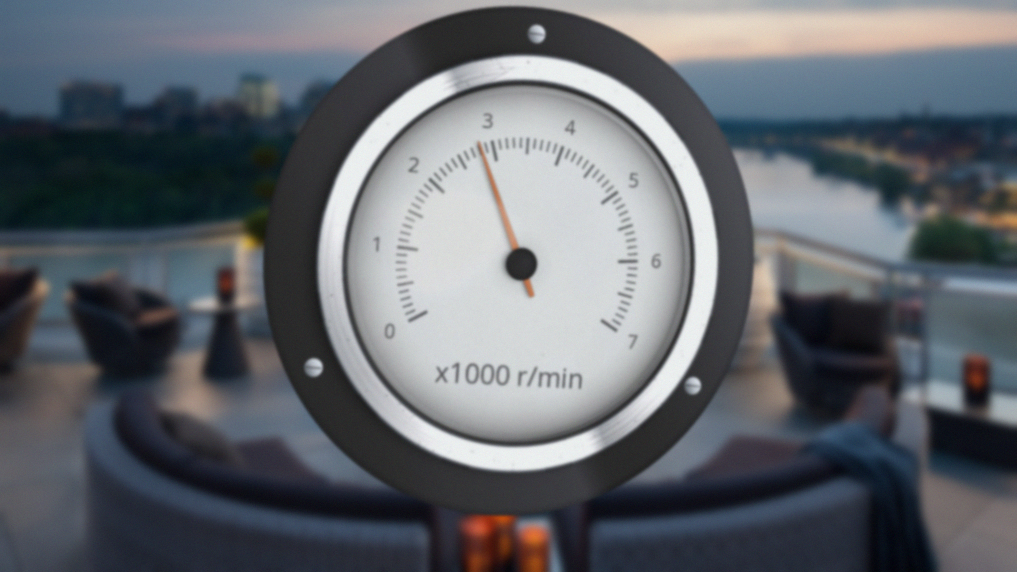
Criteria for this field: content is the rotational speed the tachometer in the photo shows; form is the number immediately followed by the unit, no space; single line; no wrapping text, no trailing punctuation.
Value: 2800rpm
